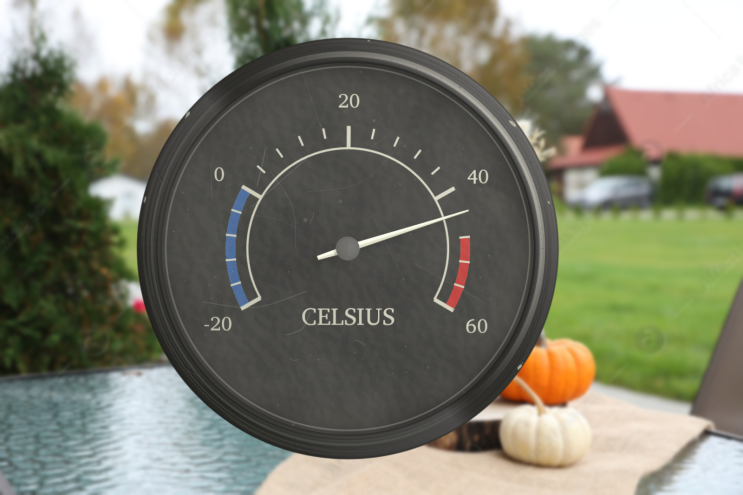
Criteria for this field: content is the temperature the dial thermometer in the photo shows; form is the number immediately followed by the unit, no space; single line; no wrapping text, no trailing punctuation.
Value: 44°C
